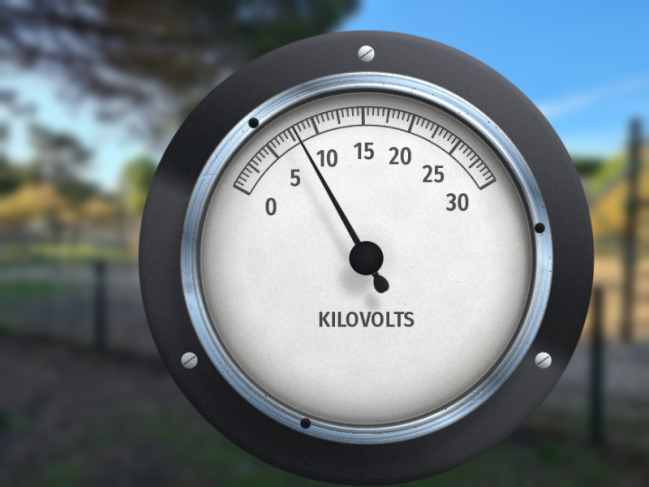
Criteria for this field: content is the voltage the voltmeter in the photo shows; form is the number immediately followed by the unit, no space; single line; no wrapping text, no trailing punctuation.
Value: 8kV
